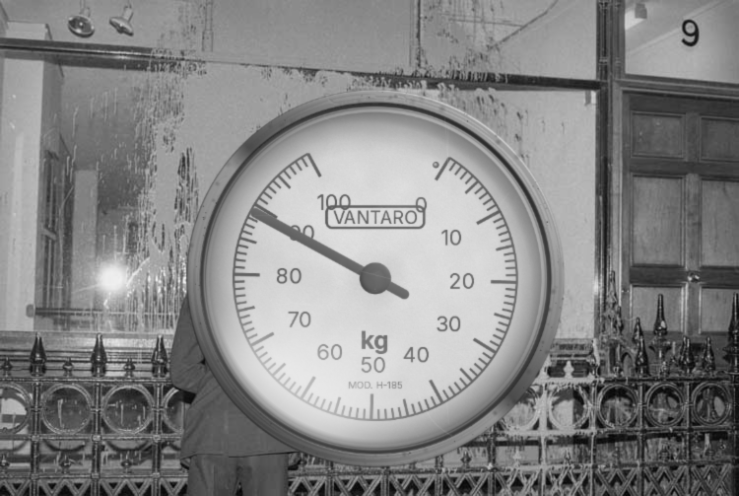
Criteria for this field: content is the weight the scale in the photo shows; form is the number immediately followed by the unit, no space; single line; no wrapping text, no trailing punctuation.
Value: 89kg
